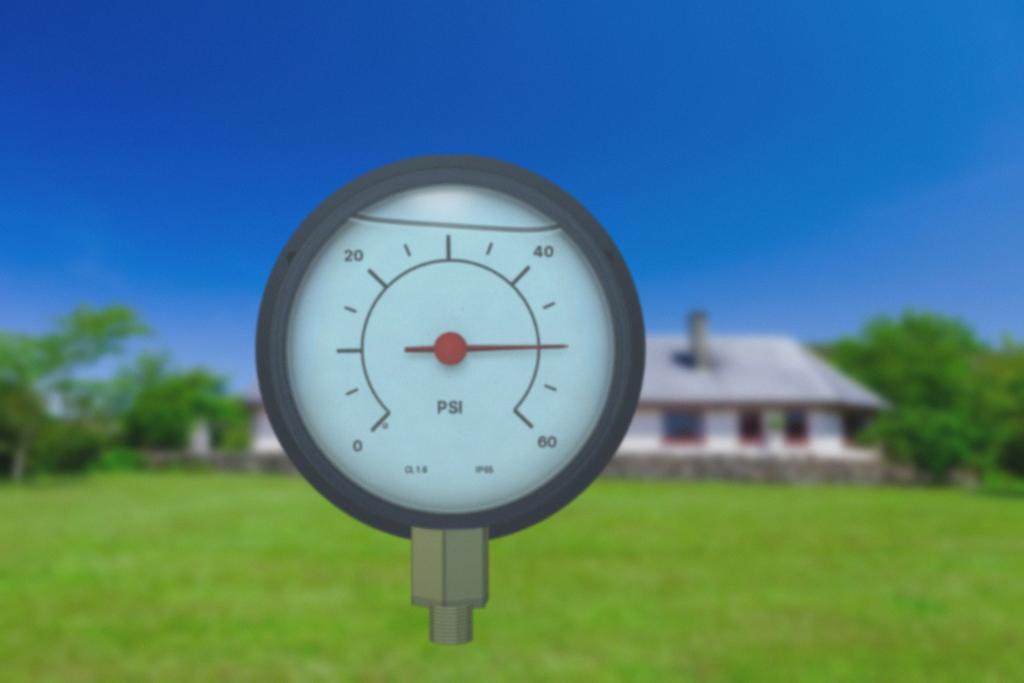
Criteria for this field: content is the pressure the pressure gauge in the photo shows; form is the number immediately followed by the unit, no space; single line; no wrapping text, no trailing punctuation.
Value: 50psi
